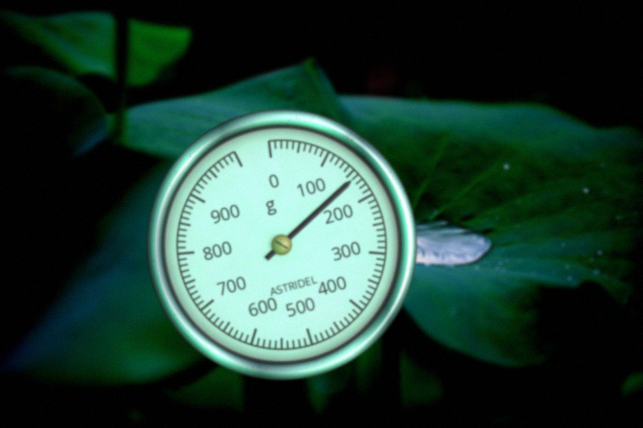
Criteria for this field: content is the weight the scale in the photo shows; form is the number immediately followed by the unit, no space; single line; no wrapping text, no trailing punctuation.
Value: 160g
